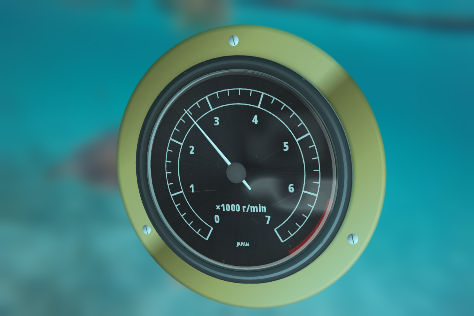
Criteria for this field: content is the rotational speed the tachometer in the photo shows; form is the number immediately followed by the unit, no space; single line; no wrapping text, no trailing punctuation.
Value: 2600rpm
